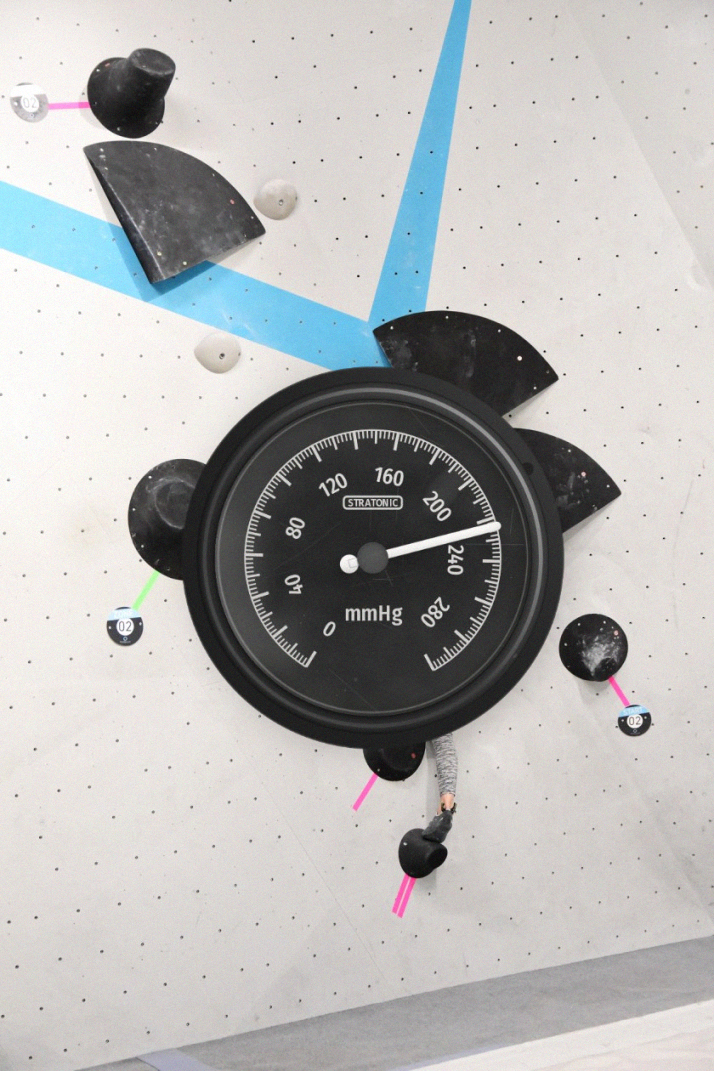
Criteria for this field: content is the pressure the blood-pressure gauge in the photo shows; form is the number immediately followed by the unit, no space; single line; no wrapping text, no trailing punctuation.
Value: 224mmHg
